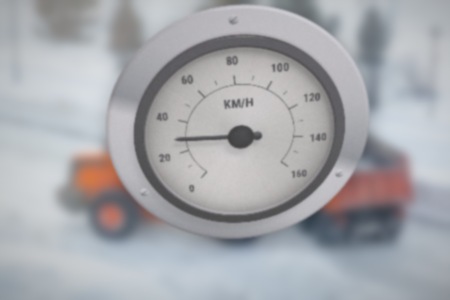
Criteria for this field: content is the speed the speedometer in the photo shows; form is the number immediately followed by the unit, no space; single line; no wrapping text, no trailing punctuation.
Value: 30km/h
